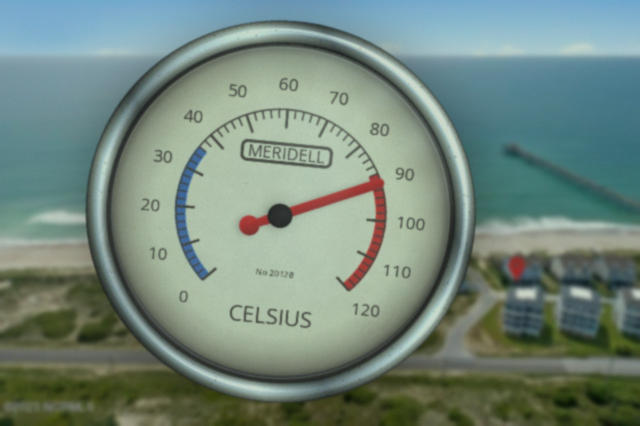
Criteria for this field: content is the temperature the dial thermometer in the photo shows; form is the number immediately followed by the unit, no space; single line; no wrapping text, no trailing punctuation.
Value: 90°C
